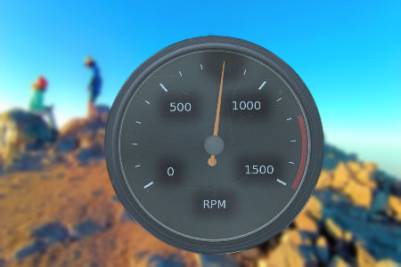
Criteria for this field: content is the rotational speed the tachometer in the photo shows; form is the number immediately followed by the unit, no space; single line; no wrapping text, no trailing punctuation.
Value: 800rpm
